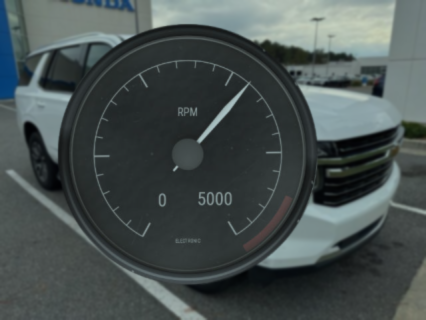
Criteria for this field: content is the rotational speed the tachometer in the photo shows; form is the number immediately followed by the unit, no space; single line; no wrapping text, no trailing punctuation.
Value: 3200rpm
